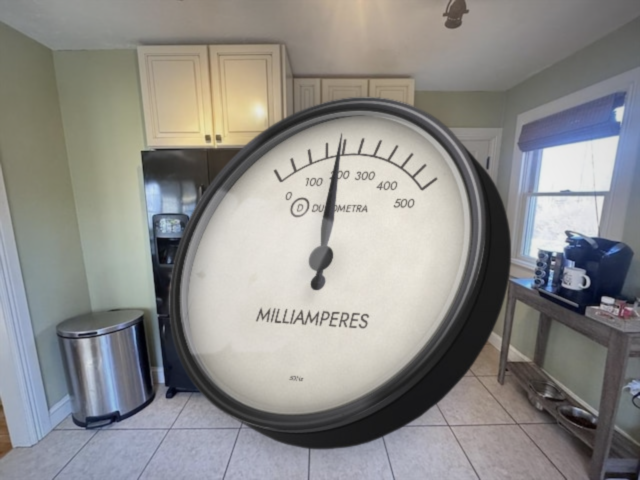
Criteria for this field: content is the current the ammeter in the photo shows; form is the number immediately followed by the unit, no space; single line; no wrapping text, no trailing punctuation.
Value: 200mA
